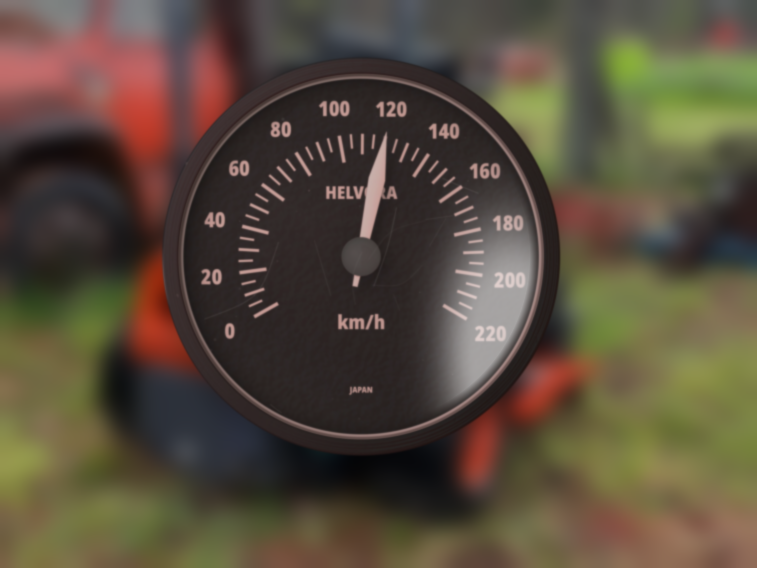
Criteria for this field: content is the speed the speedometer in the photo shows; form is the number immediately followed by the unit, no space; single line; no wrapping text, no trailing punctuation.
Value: 120km/h
